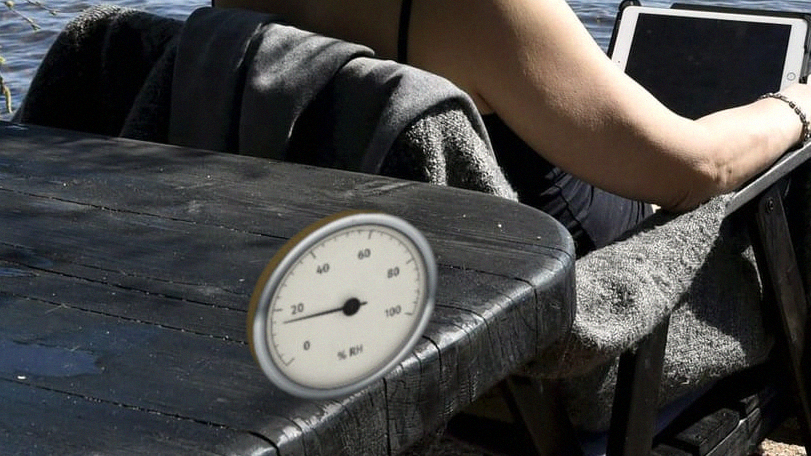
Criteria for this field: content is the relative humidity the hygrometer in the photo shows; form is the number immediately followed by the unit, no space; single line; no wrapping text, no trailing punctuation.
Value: 16%
